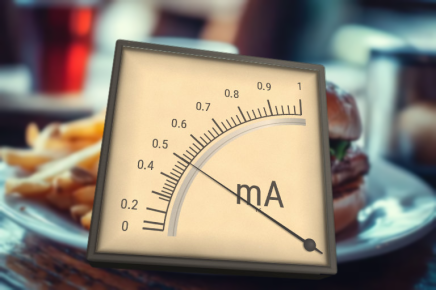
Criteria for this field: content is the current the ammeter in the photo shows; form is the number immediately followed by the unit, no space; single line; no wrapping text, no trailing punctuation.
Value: 0.5mA
